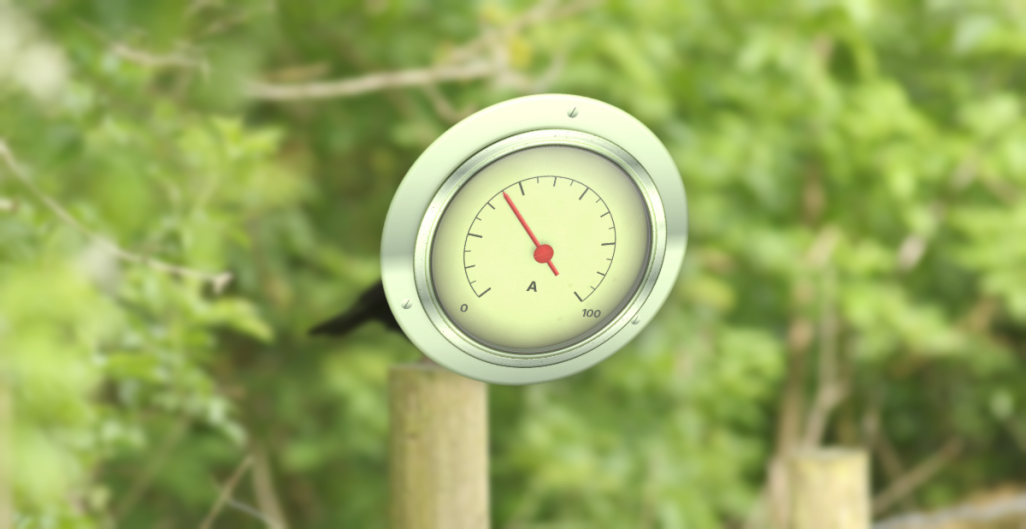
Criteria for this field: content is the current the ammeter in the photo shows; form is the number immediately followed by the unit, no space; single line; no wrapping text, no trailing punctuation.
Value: 35A
